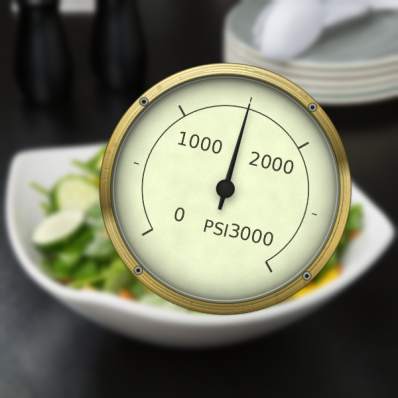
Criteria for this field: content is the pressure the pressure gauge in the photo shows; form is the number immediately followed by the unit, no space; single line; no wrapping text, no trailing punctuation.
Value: 1500psi
